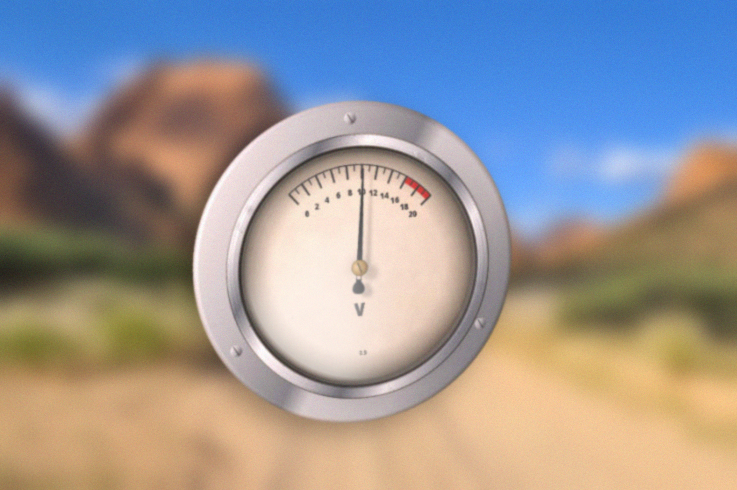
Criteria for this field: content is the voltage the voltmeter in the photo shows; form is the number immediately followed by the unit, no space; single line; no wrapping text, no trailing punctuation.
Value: 10V
